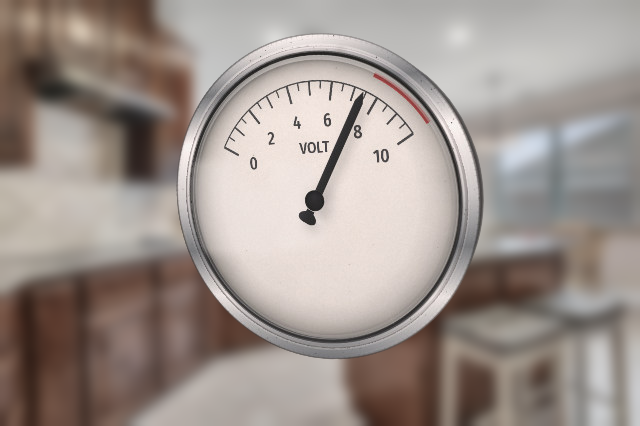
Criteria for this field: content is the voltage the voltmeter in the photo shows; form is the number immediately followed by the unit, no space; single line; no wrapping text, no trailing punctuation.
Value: 7.5V
